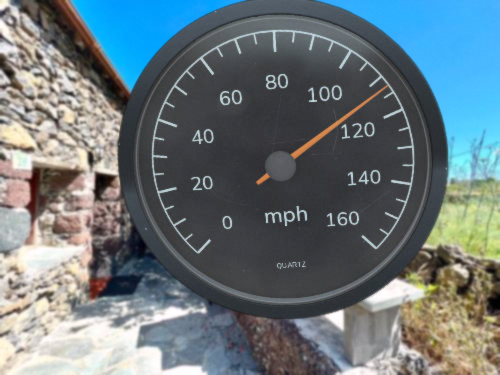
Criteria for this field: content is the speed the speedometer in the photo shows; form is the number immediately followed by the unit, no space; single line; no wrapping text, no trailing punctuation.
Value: 112.5mph
